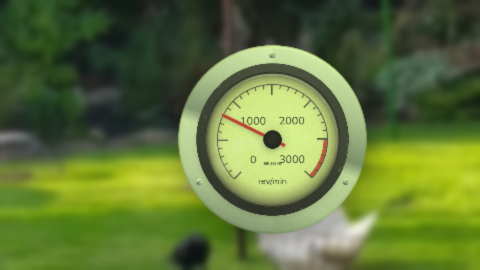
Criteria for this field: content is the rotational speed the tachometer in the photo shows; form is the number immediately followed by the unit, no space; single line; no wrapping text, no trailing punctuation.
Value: 800rpm
